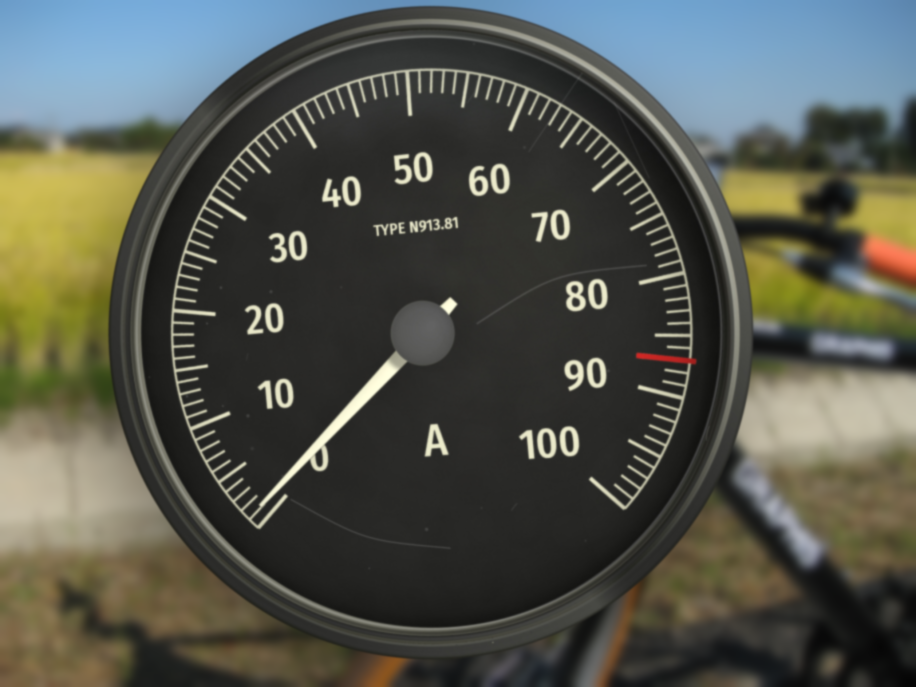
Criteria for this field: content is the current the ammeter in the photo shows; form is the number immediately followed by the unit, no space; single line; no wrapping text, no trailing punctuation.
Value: 1A
